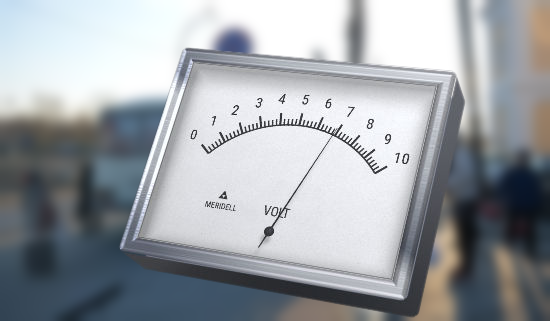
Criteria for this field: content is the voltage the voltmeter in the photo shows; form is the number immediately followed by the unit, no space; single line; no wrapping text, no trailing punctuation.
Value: 7V
